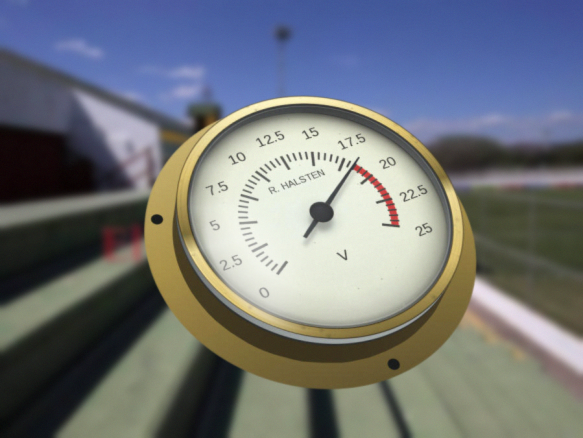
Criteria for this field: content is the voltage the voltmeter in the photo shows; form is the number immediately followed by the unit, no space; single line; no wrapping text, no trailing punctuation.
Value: 18.5V
